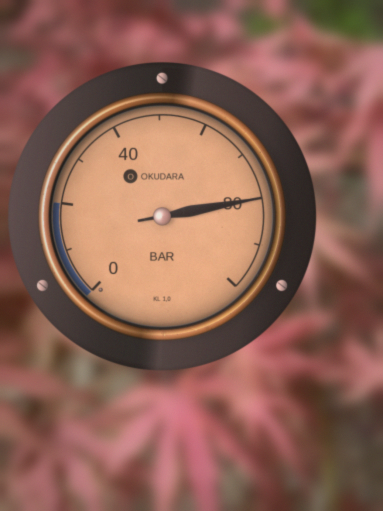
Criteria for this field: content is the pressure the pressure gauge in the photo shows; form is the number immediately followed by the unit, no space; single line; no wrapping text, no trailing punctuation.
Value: 80bar
